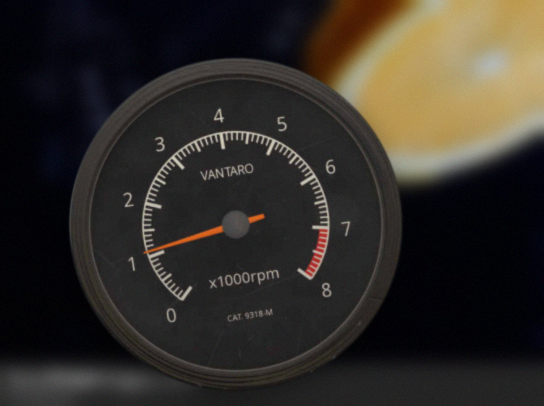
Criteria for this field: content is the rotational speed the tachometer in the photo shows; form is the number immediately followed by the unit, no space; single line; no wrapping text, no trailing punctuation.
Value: 1100rpm
